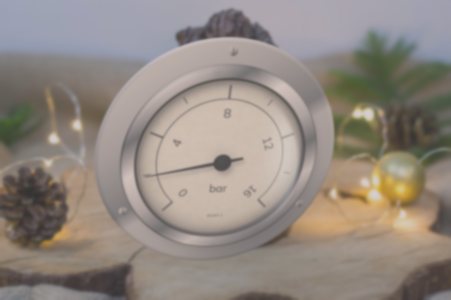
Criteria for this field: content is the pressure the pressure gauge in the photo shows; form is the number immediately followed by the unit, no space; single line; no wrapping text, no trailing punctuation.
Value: 2bar
